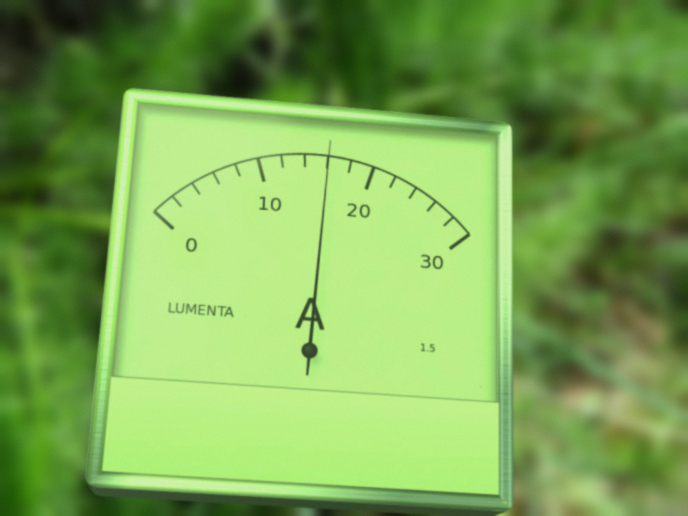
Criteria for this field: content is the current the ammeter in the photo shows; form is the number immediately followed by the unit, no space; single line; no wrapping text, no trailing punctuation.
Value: 16A
